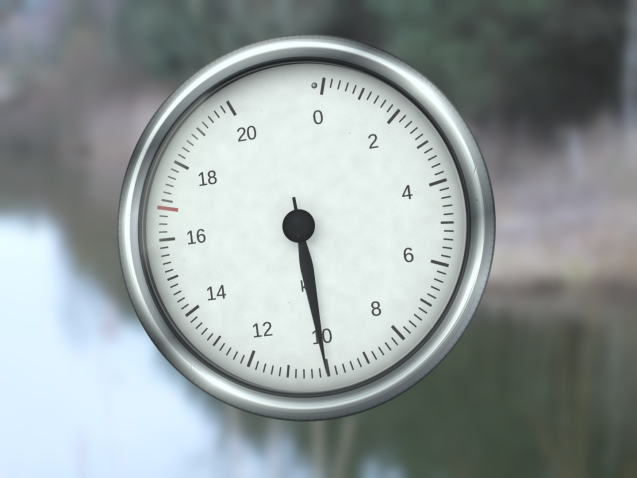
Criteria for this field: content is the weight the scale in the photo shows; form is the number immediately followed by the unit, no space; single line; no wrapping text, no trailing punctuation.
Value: 10kg
